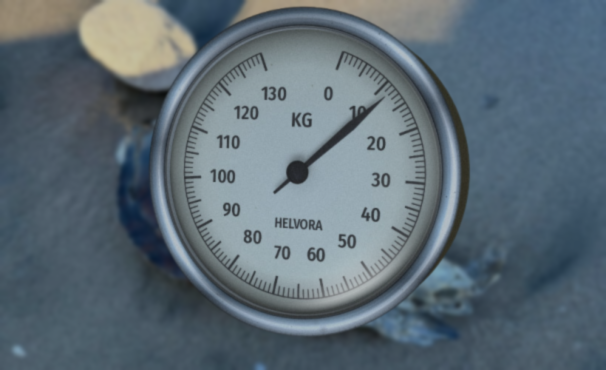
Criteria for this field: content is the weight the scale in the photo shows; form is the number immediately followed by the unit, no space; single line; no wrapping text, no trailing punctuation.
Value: 12kg
